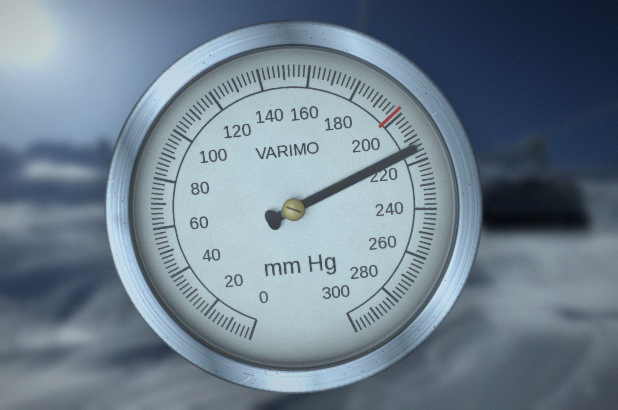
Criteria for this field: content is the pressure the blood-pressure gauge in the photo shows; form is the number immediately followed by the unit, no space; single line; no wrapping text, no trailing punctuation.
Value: 214mmHg
